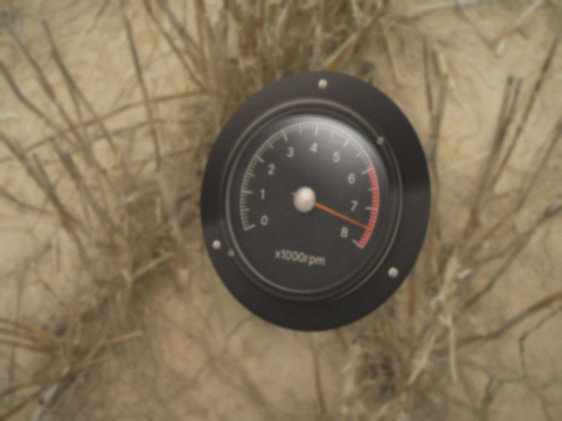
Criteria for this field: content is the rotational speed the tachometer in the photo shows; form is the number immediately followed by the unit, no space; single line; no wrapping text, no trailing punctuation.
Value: 7500rpm
